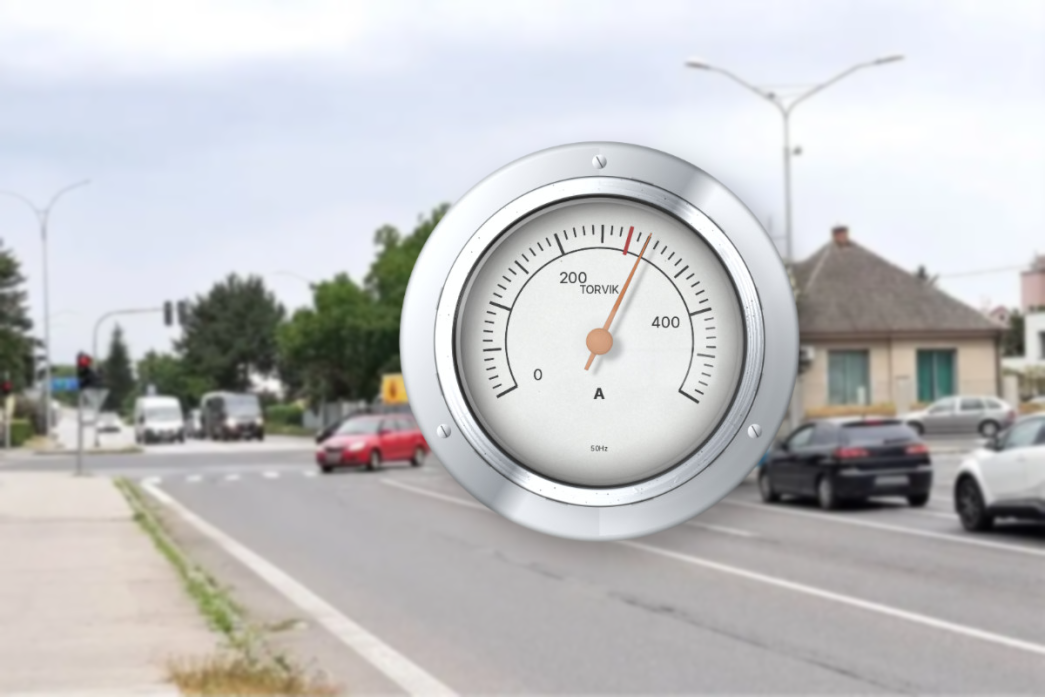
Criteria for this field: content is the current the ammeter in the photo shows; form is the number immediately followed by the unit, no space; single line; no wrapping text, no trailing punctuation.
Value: 300A
